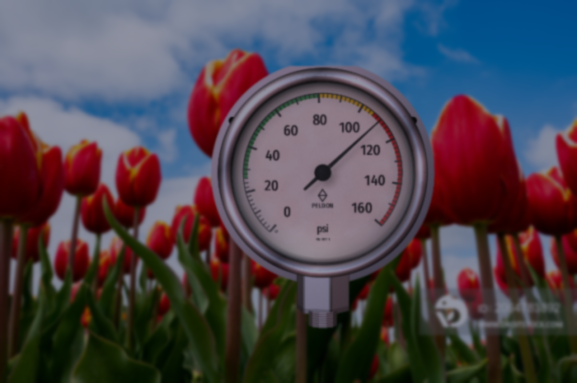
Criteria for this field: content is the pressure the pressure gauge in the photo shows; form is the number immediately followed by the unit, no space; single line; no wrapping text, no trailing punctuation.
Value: 110psi
